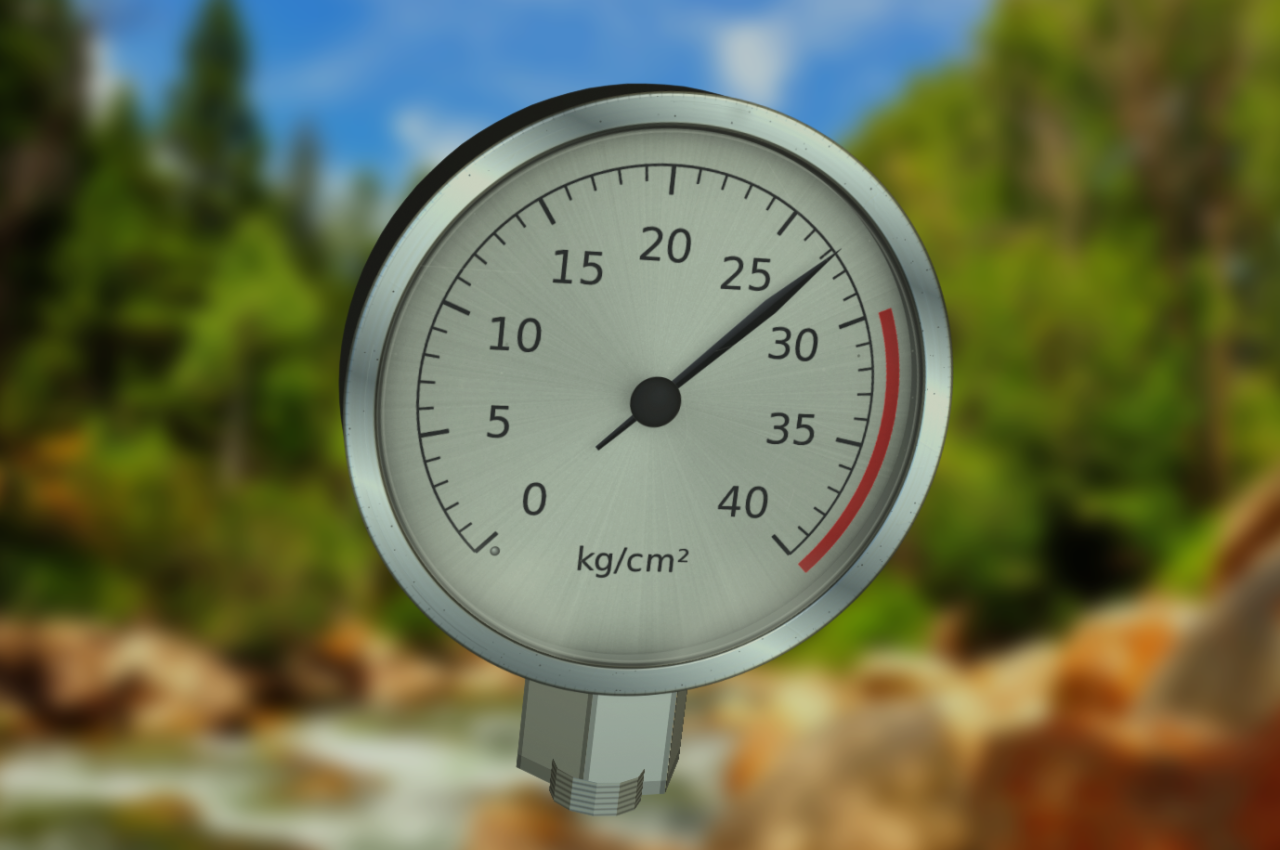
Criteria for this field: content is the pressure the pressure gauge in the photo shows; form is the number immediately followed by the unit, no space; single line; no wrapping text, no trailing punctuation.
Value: 27kg/cm²
